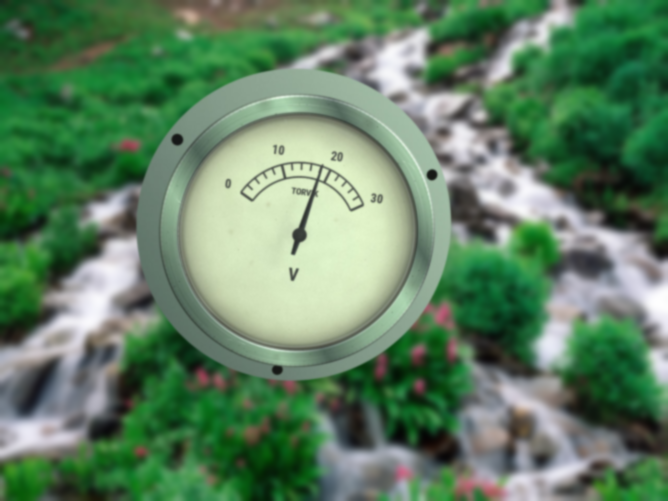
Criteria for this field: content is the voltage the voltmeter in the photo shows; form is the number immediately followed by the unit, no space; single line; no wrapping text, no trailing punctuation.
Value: 18V
